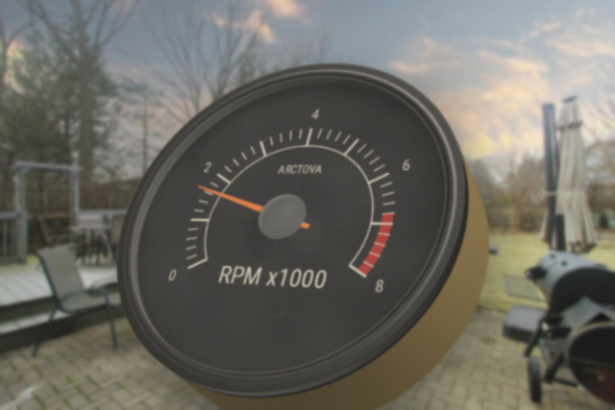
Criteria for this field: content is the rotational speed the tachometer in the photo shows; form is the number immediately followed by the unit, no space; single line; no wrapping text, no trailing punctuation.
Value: 1600rpm
